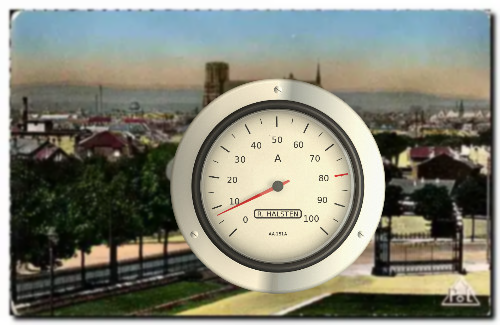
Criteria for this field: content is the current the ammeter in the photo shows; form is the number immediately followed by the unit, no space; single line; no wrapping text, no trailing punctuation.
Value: 7.5A
